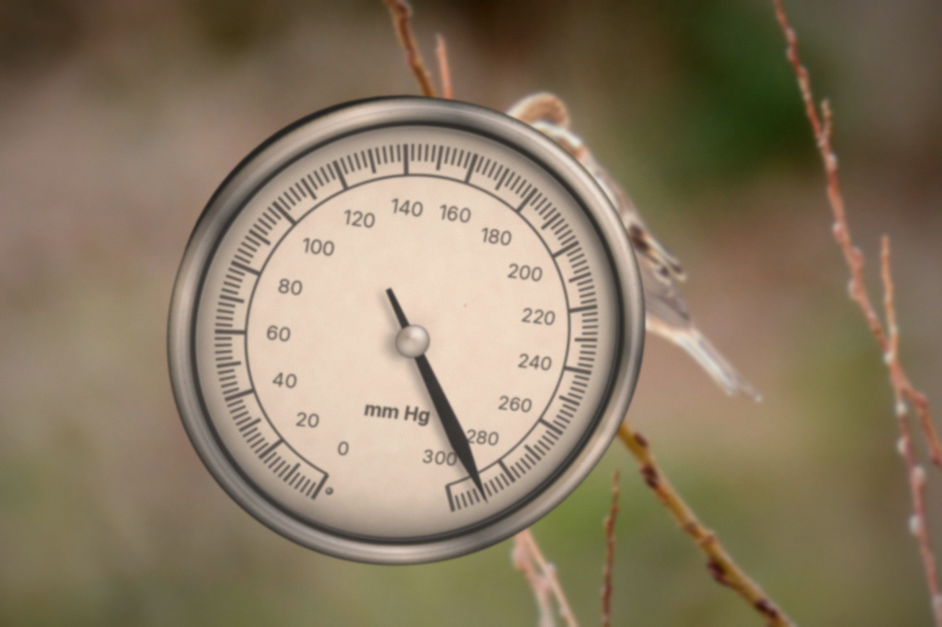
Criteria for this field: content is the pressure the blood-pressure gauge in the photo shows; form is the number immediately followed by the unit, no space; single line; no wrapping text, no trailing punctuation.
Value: 290mmHg
